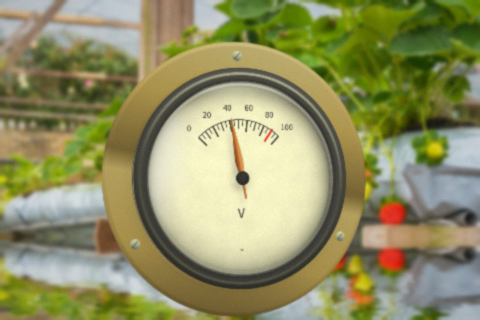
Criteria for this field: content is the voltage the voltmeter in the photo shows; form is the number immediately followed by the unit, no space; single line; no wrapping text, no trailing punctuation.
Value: 40V
